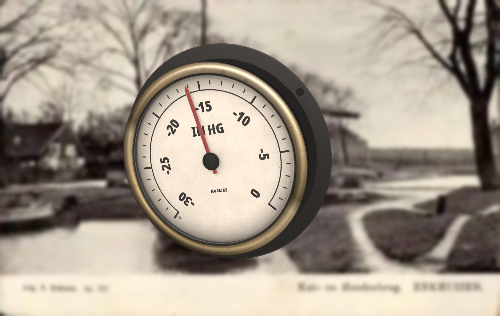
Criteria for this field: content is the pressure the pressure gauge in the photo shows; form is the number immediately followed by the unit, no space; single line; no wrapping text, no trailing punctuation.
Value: -16inHg
